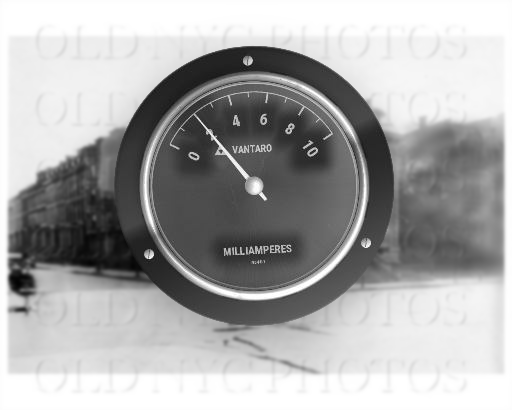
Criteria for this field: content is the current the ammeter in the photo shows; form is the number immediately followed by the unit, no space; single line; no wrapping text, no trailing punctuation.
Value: 2mA
